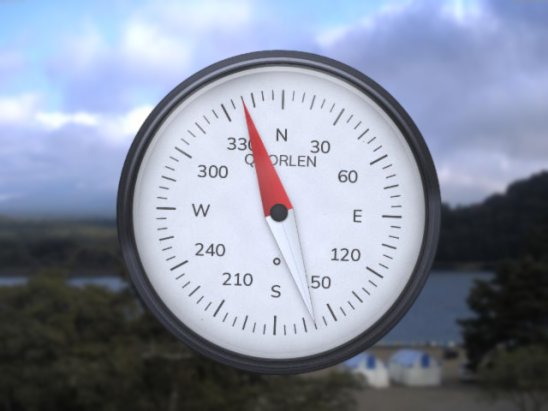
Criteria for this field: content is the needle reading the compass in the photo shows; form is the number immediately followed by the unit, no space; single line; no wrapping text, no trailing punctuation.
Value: 340°
